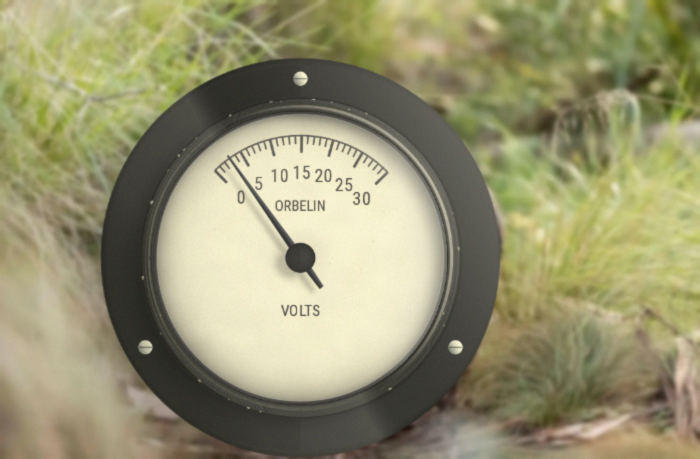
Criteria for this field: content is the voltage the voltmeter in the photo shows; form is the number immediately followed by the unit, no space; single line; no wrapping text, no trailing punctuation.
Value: 3V
